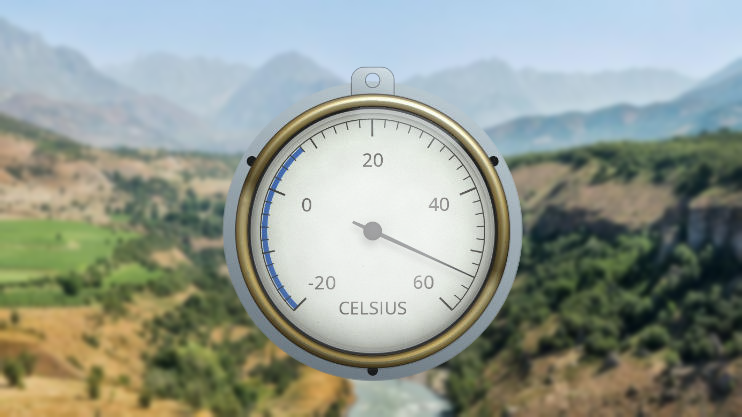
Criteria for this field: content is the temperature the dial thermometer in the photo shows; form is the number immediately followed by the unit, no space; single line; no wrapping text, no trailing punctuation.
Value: 54°C
